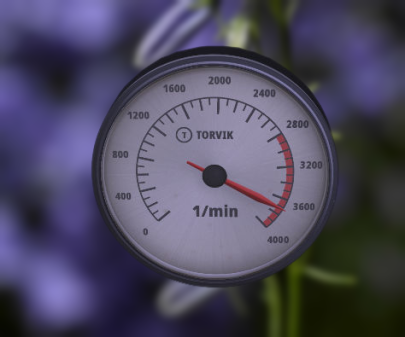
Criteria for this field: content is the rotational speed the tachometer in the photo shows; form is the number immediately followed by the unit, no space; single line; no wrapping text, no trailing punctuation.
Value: 3700rpm
